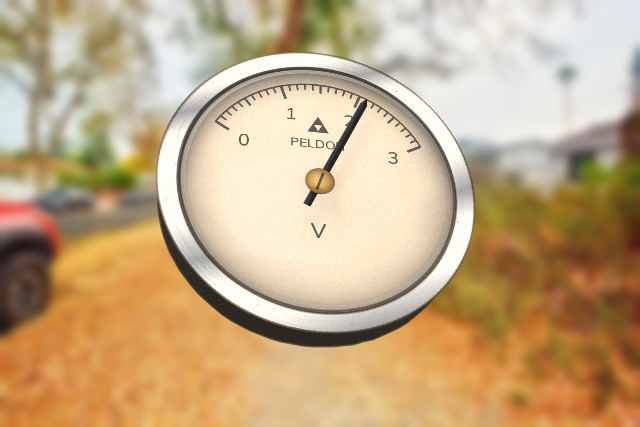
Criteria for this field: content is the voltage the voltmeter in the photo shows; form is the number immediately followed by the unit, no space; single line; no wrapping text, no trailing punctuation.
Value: 2.1V
